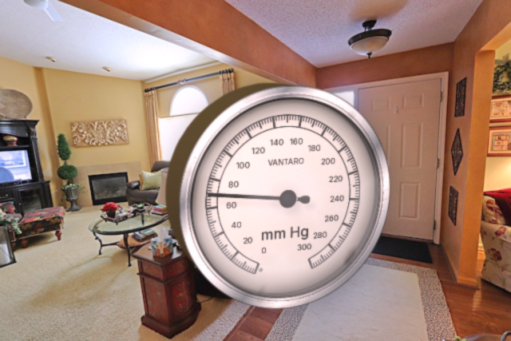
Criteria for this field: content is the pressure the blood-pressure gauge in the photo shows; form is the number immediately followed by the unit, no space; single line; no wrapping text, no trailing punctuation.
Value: 70mmHg
